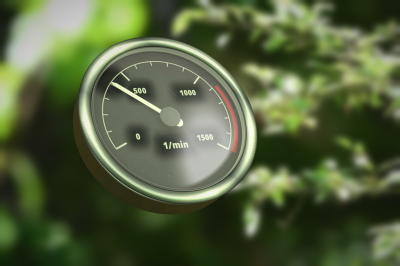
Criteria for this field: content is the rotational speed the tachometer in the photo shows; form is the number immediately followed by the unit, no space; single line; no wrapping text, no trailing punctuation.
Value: 400rpm
